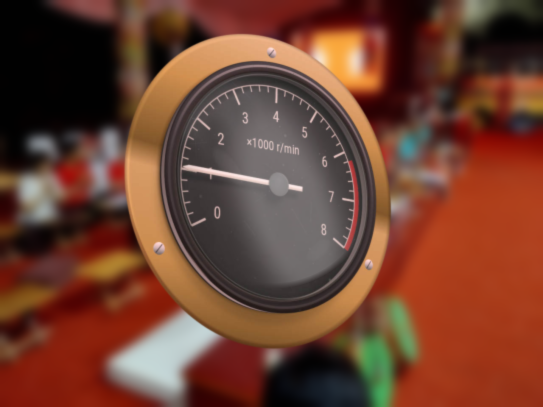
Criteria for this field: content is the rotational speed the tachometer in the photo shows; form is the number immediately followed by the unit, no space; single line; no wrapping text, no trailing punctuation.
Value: 1000rpm
